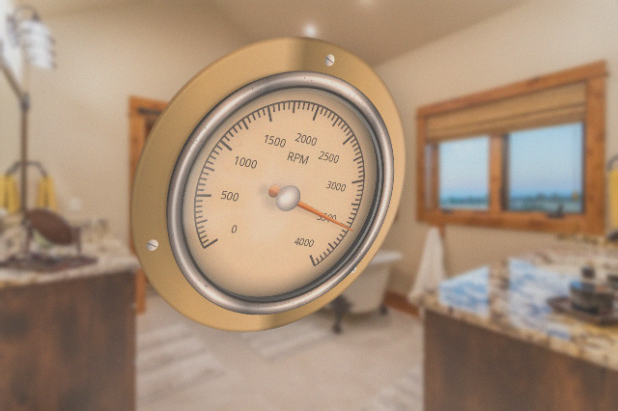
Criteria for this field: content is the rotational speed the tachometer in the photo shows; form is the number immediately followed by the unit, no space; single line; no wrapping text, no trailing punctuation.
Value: 3500rpm
